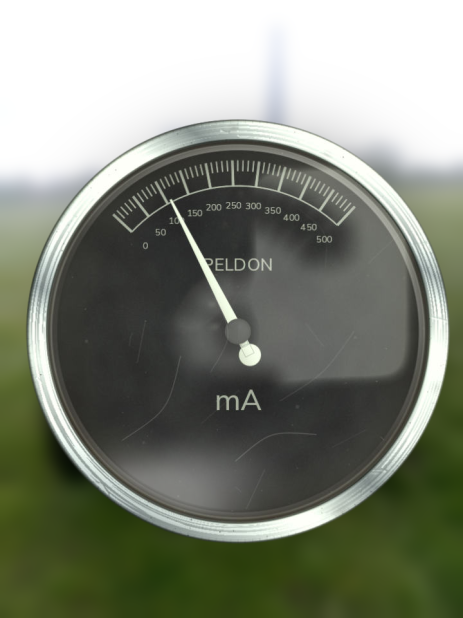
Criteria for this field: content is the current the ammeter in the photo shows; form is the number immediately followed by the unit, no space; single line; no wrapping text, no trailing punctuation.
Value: 110mA
